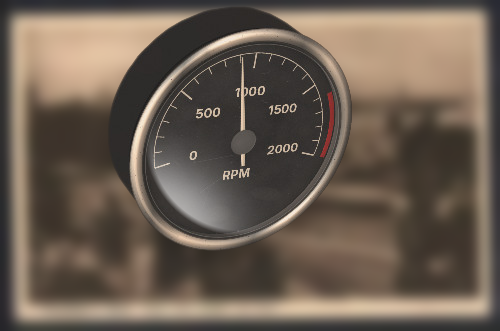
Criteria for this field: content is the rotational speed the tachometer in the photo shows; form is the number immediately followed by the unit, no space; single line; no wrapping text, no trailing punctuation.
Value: 900rpm
